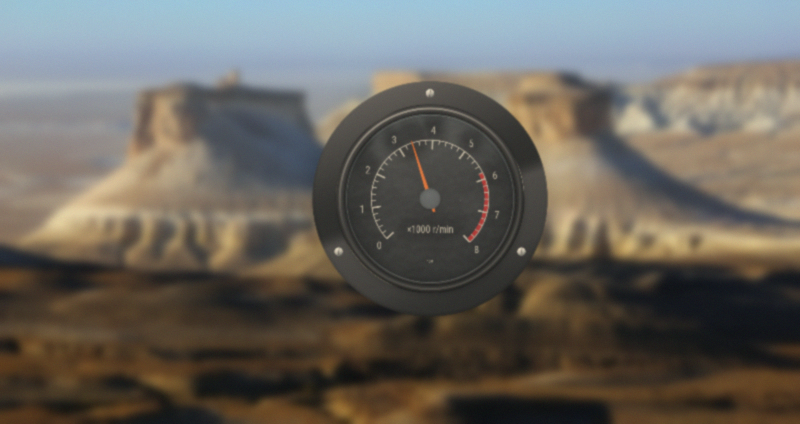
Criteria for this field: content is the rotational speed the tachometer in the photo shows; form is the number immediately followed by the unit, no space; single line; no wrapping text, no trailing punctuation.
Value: 3400rpm
